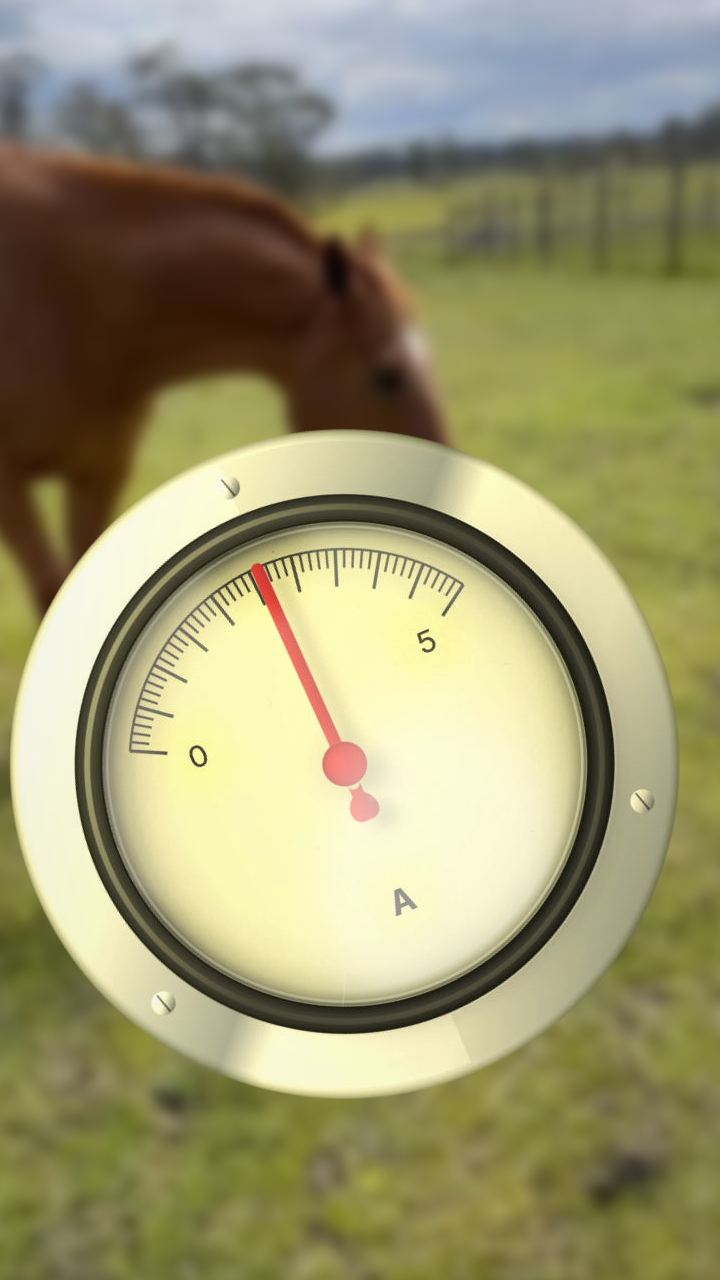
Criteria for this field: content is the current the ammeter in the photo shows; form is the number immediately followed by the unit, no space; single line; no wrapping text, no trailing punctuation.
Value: 2.6A
